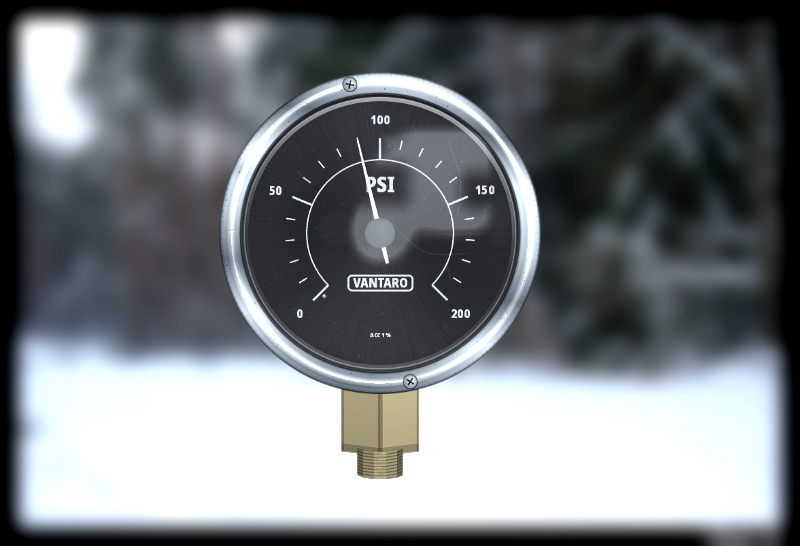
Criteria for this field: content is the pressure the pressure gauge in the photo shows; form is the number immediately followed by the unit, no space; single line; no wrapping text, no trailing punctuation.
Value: 90psi
